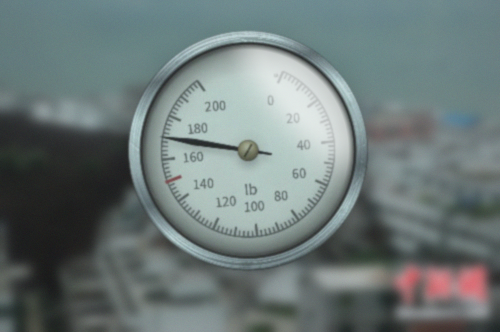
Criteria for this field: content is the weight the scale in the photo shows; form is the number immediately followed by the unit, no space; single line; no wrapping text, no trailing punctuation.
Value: 170lb
